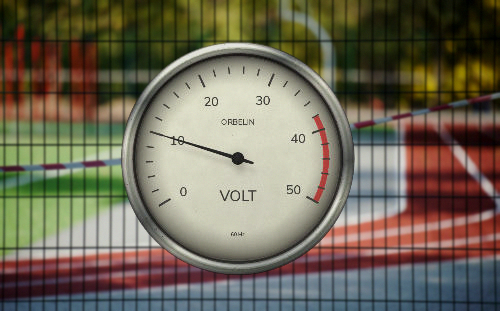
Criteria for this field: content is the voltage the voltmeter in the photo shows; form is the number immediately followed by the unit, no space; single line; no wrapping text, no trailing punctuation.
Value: 10V
